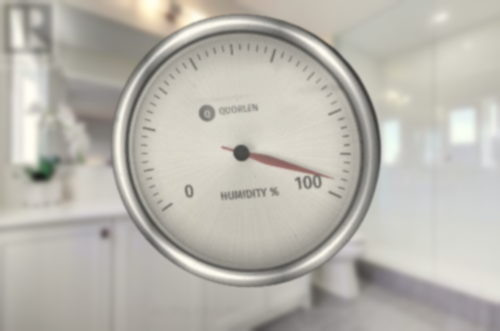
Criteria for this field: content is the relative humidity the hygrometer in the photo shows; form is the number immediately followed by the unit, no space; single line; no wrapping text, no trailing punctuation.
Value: 96%
